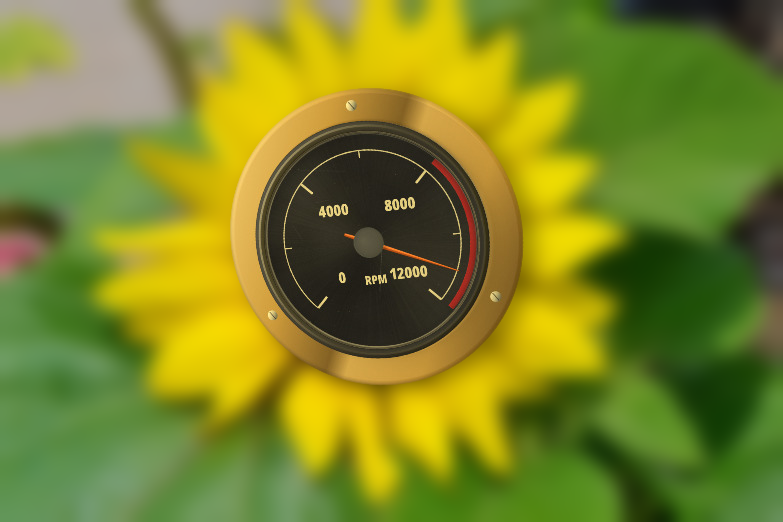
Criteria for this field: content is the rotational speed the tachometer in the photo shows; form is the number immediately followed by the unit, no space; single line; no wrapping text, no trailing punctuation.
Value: 11000rpm
